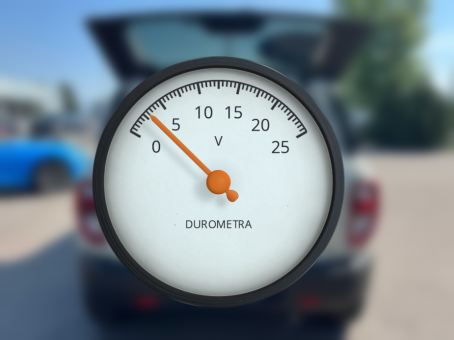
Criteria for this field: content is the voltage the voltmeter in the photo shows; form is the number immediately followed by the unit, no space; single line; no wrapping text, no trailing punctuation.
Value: 3V
